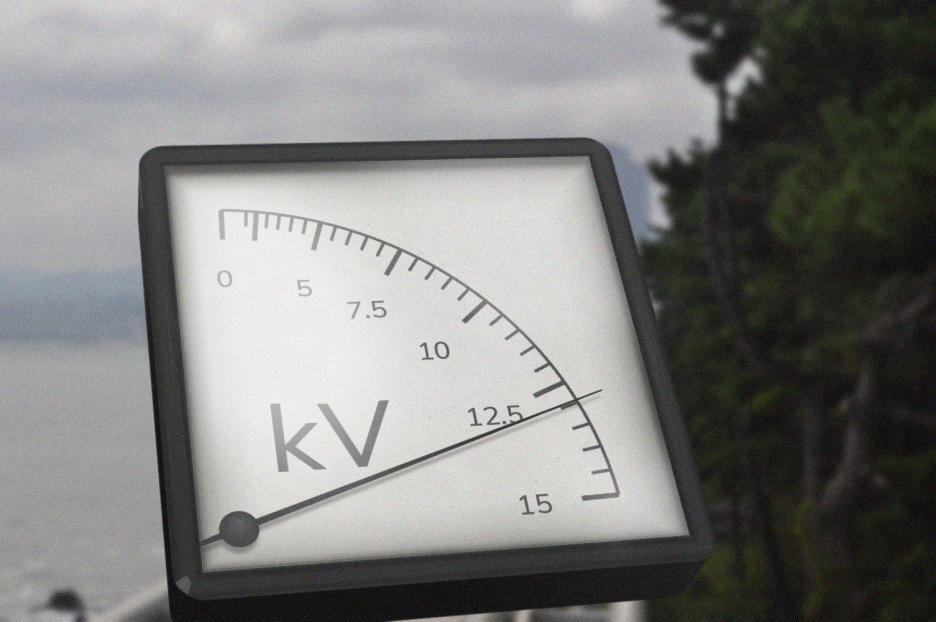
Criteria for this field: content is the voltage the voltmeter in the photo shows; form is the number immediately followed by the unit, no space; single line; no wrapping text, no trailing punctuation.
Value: 13kV
